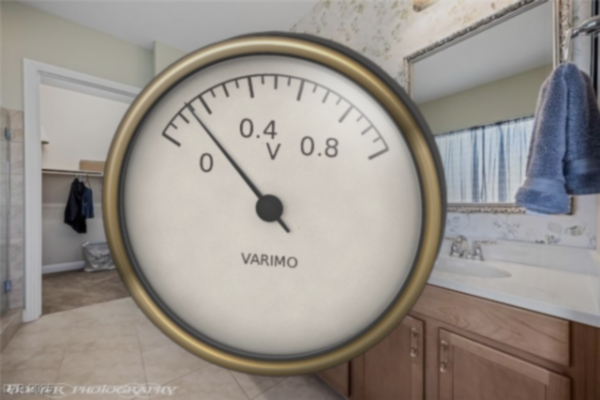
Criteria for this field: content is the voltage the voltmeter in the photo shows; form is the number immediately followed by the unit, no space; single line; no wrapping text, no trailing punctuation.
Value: 0.15V
